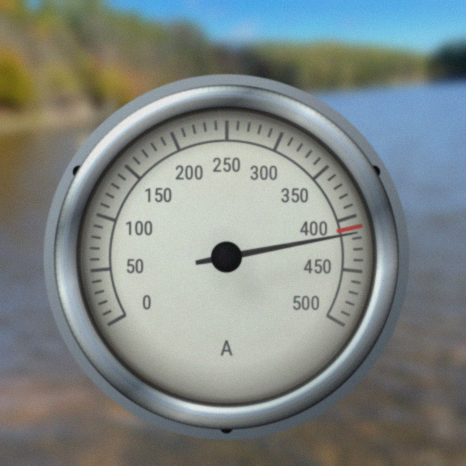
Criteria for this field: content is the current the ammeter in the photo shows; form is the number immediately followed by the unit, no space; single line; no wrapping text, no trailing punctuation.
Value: 415A
